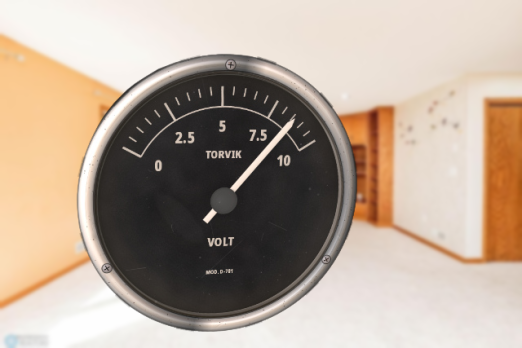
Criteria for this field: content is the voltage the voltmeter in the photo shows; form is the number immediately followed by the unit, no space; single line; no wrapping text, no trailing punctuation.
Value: 8.5V
